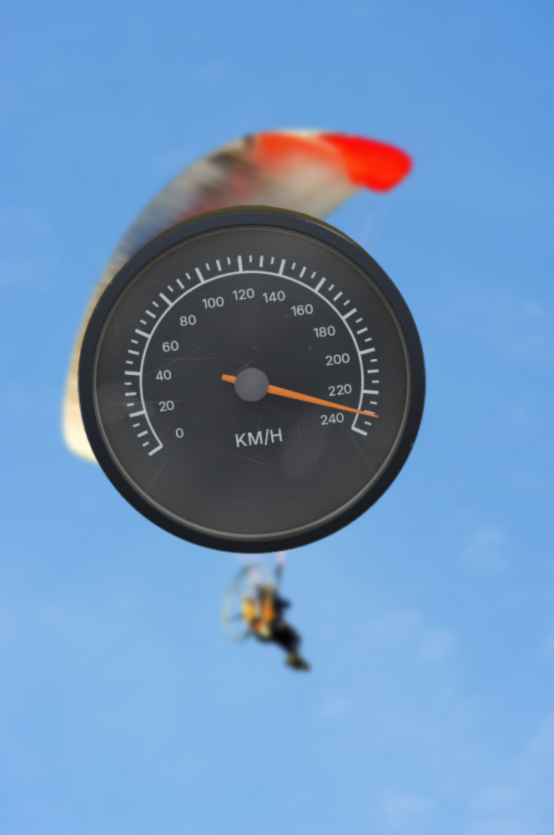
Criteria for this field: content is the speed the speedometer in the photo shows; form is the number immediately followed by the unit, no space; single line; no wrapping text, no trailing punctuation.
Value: 230km/h
